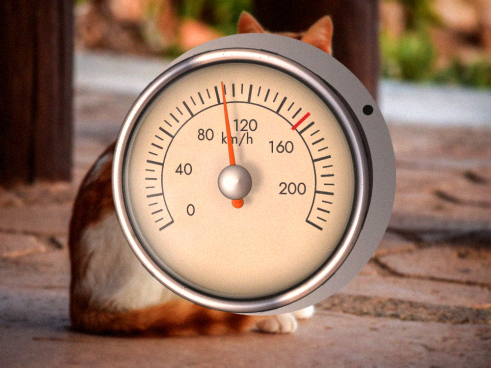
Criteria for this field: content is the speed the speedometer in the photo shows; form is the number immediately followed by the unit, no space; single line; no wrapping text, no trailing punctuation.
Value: 105km/h
